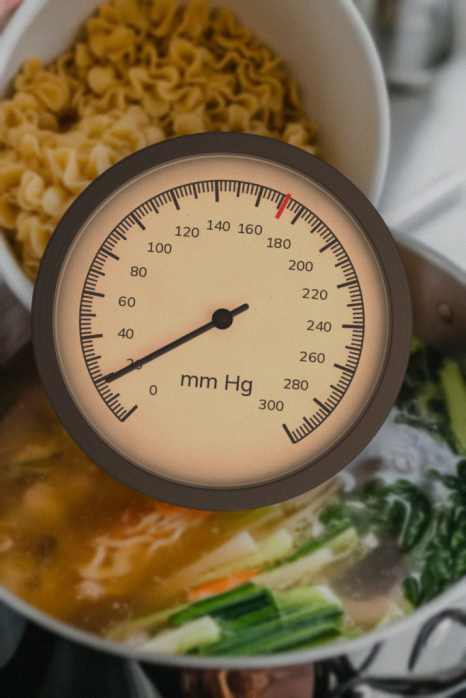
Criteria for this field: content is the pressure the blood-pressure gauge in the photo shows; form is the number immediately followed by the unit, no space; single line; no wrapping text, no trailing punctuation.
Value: 18mmHg
